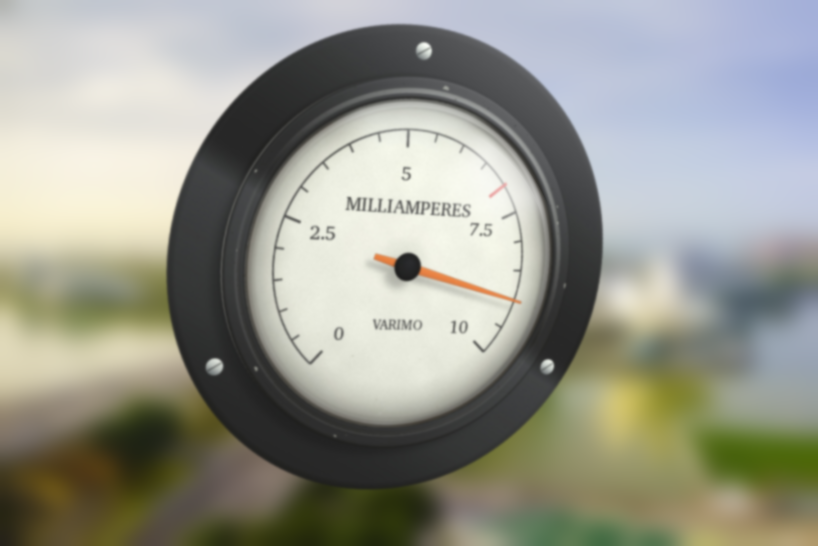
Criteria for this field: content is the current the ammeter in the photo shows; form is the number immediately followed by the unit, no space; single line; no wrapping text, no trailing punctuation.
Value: 9mA
